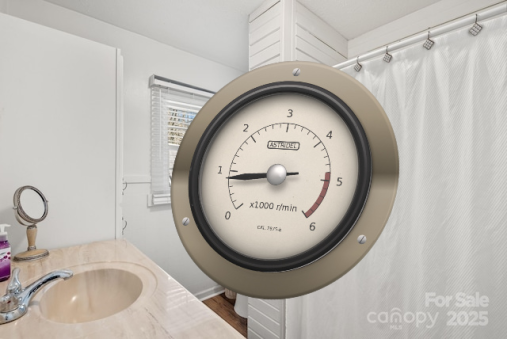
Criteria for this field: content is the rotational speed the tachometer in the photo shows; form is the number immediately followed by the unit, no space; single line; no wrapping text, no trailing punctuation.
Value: 800rpm
